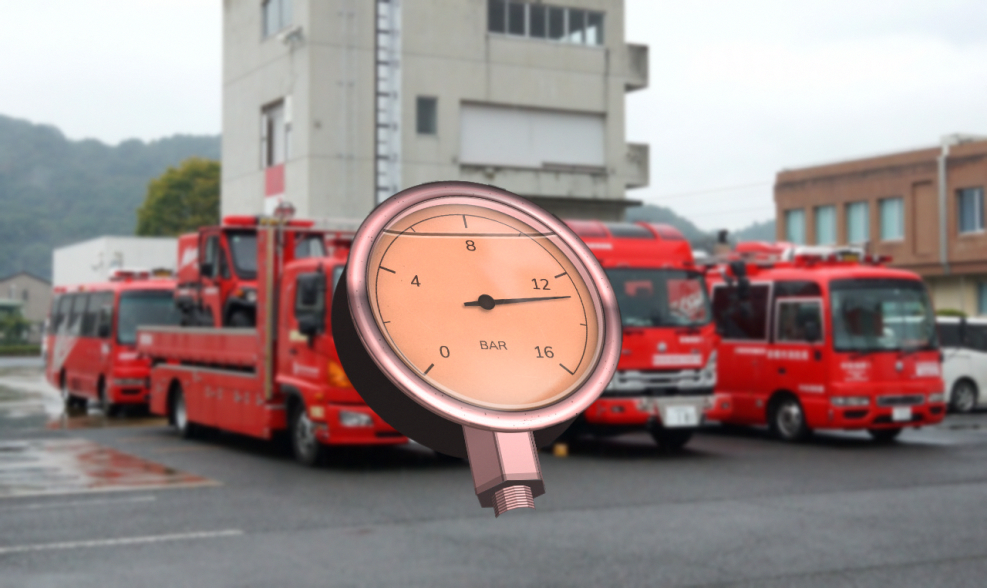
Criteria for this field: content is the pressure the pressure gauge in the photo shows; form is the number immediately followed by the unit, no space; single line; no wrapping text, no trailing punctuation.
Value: 13bar
